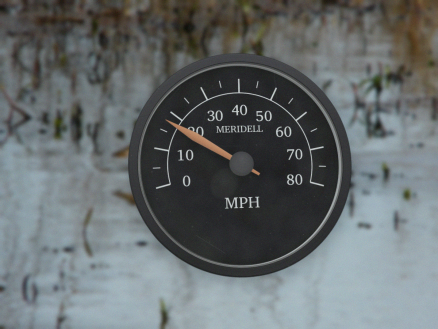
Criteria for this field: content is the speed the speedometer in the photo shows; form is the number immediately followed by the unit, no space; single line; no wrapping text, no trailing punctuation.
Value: 17.5mph
